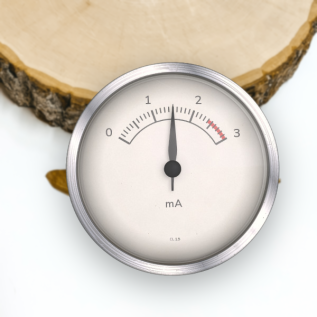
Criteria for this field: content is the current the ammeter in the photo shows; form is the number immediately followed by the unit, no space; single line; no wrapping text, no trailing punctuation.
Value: 1.5mA
